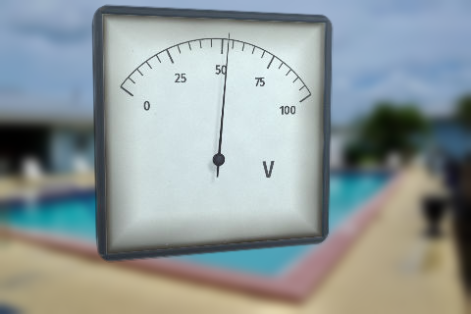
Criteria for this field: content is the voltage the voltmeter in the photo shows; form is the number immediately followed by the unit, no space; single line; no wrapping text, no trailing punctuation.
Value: 52.5V
